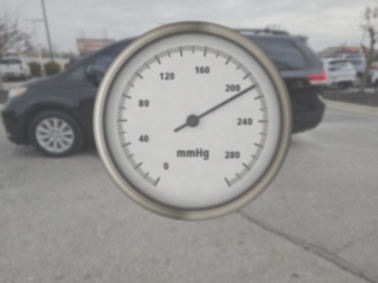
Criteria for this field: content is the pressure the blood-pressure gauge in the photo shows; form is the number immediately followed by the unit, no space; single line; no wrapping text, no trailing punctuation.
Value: 210mmHg
